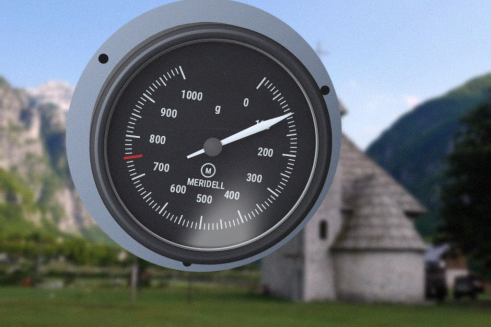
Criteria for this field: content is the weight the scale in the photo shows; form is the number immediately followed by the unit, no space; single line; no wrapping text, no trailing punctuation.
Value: 100g
